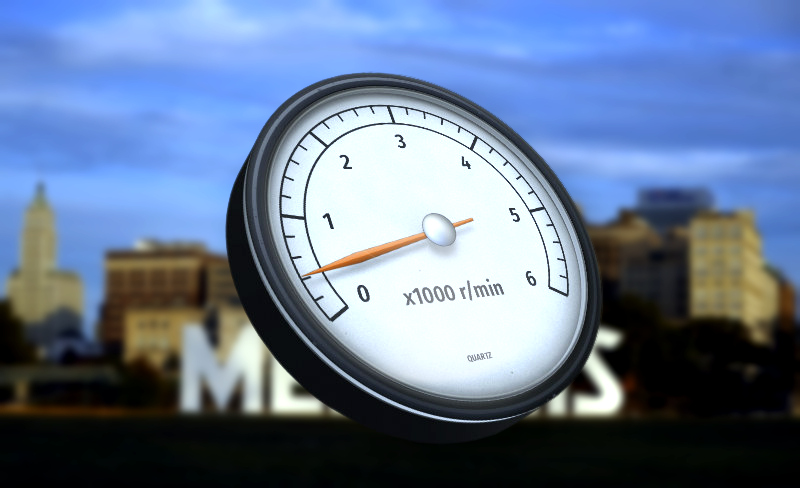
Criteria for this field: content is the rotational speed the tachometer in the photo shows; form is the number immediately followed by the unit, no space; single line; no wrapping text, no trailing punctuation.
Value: 400rpm
